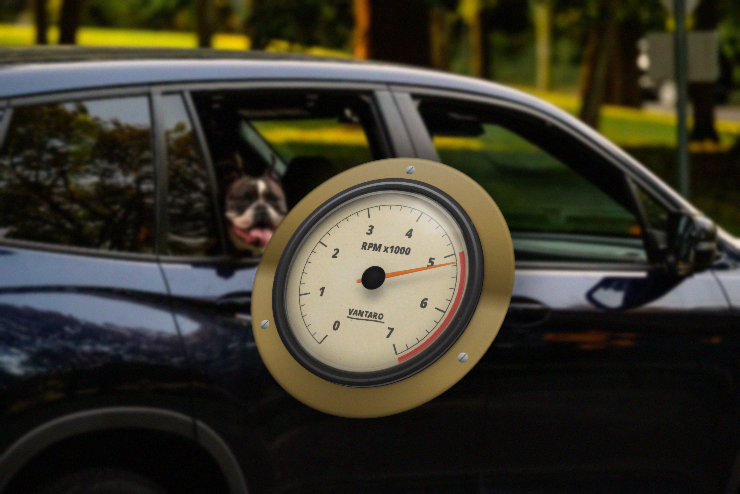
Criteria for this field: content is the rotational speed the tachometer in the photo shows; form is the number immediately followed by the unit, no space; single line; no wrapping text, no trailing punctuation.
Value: 5200rpm
